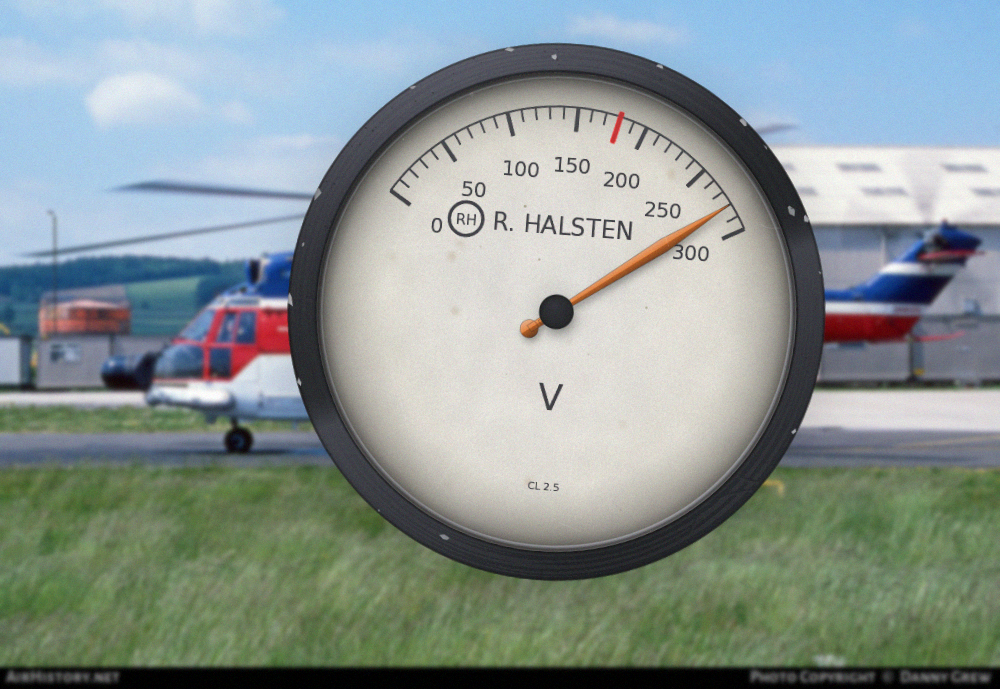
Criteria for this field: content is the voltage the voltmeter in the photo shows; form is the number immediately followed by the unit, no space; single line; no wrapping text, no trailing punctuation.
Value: 280V
